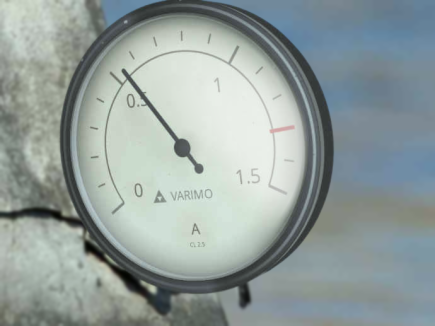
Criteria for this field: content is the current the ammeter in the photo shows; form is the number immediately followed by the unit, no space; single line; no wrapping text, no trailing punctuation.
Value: 0.55A
